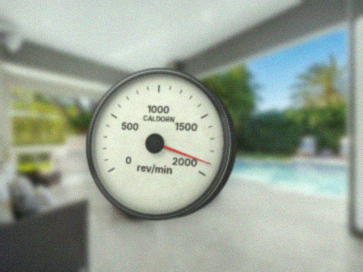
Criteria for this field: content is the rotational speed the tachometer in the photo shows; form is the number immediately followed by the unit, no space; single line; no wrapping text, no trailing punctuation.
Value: 1900rpm
